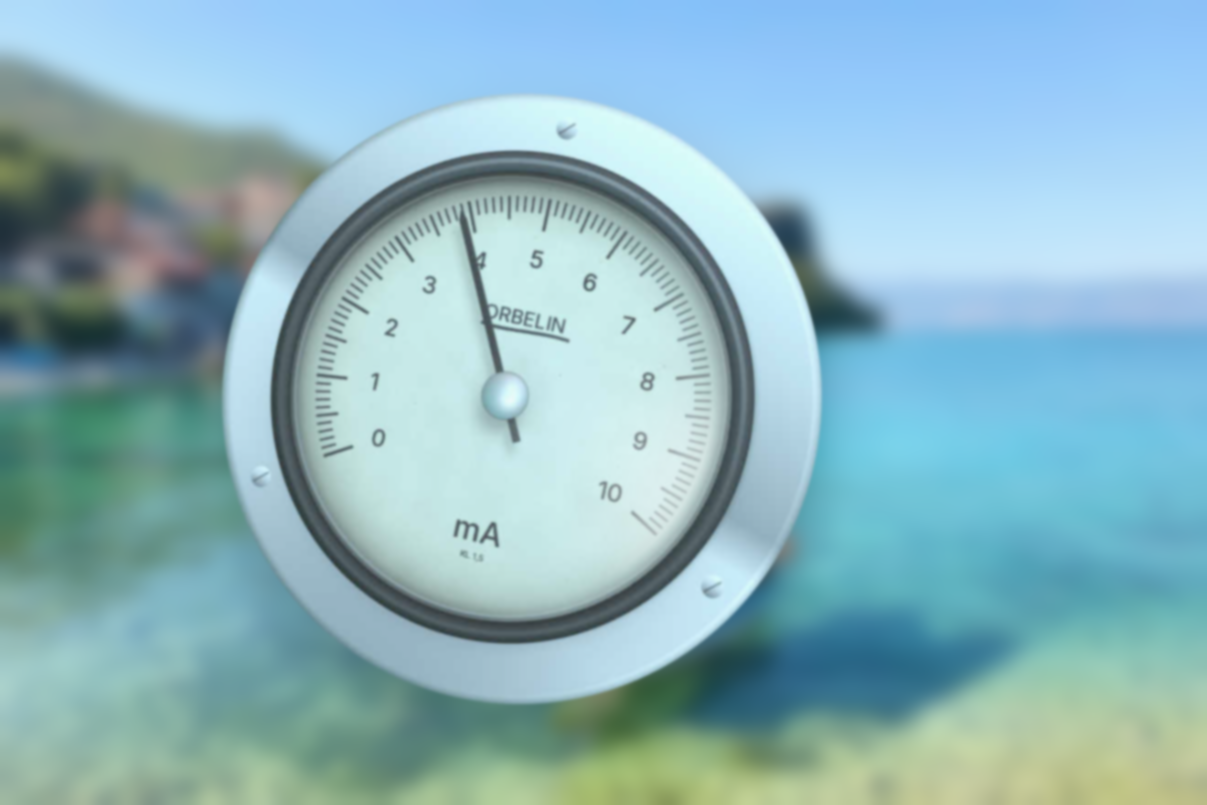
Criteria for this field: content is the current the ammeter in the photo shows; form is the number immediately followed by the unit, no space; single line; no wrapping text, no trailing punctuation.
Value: 3.9mA
